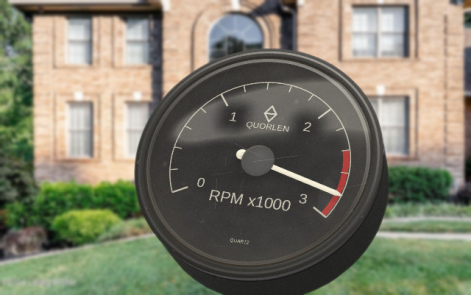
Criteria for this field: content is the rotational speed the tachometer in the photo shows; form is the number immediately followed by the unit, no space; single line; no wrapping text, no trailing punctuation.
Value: 2800rpm
